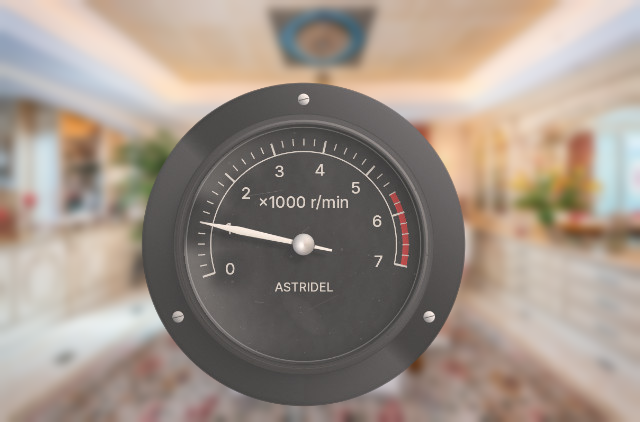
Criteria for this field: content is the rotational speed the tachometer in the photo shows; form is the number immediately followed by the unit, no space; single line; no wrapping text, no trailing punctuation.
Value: 1000rpm
